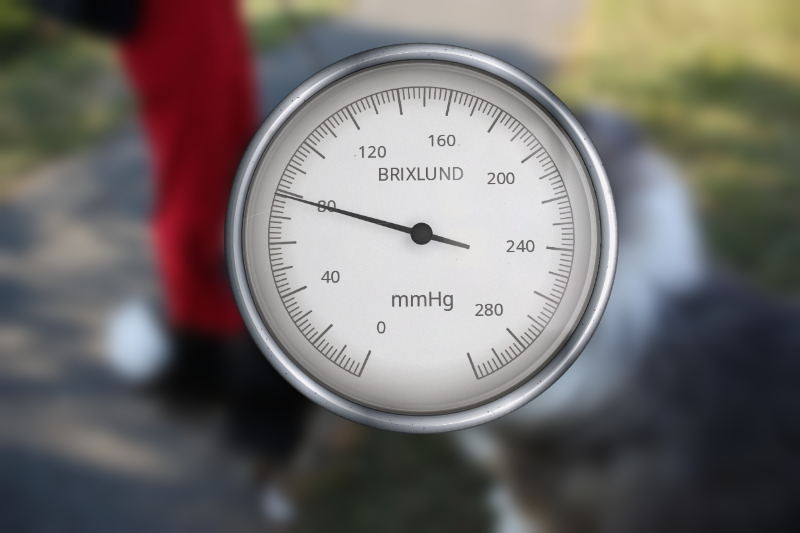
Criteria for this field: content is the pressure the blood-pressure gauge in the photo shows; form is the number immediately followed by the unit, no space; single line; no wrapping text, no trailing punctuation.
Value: 78mmHg
